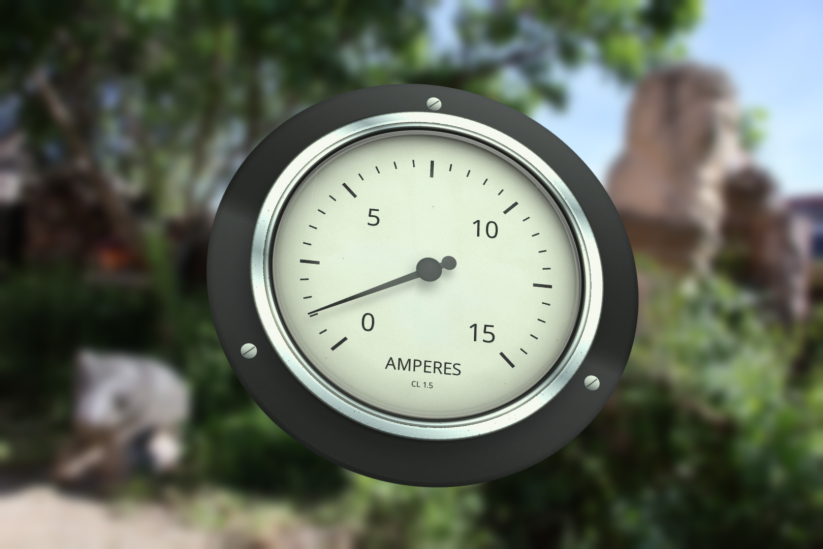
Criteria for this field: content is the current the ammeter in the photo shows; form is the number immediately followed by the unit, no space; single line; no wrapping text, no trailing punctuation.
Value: 1A
